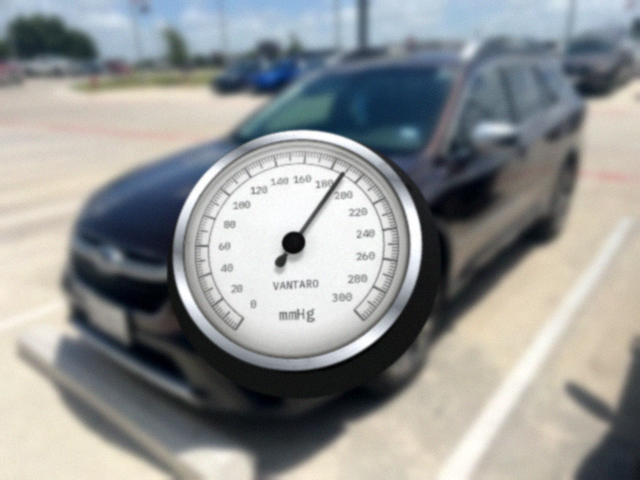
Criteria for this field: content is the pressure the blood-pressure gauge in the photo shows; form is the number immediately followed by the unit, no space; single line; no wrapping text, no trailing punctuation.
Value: 190mmHg
